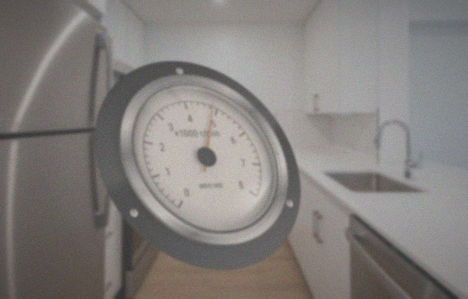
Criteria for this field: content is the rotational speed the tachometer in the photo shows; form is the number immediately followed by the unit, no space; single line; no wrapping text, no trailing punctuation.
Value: 4800rpm
